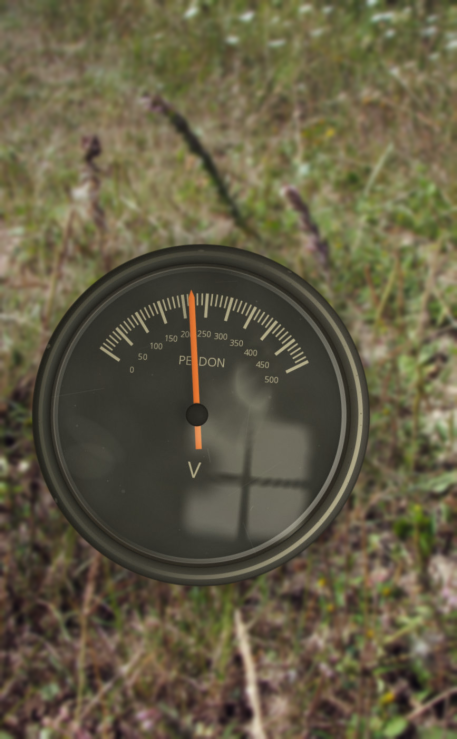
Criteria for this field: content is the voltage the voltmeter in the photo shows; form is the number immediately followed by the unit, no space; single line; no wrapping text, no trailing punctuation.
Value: 220V
